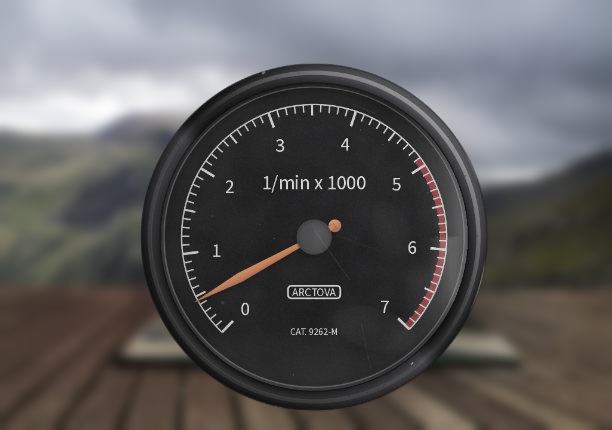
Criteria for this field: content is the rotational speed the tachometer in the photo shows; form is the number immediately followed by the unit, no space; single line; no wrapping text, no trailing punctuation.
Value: 450rpm
